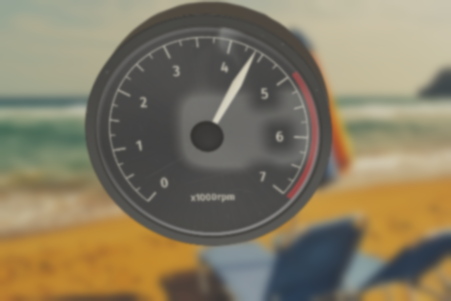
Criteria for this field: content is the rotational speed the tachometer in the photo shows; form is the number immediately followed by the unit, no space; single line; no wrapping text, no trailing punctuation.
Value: 4375rpm
